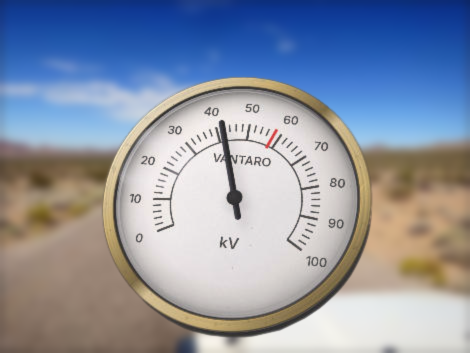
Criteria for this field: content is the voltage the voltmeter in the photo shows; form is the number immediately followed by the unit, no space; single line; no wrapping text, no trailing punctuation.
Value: 42kV
